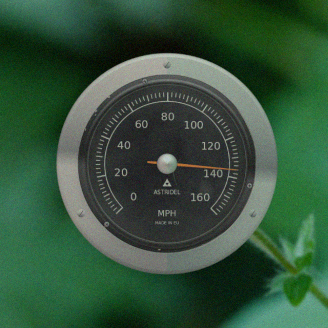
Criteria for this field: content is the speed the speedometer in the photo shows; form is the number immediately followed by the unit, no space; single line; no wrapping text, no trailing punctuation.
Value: 136mph
